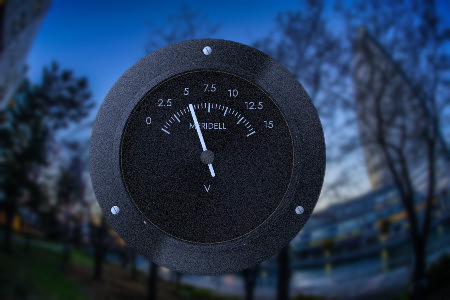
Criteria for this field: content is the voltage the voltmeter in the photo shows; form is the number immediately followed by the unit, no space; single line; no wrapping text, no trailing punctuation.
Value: 5V
